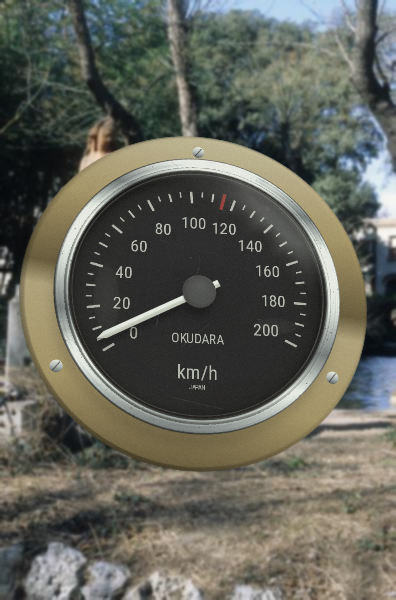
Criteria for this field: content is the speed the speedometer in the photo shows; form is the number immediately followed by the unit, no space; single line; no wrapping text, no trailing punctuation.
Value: 5km/h
